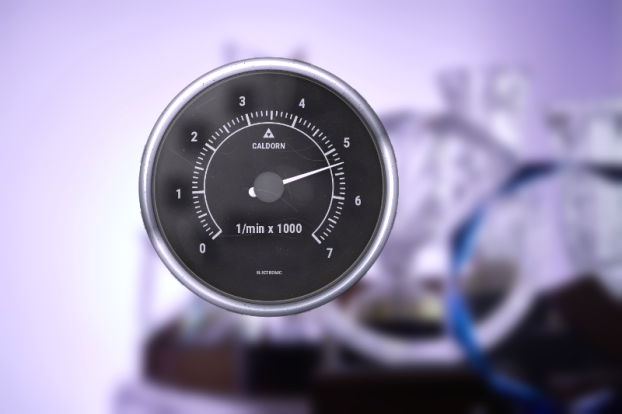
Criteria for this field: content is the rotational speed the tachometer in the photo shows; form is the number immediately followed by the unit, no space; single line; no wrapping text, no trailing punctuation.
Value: 5300rpm
